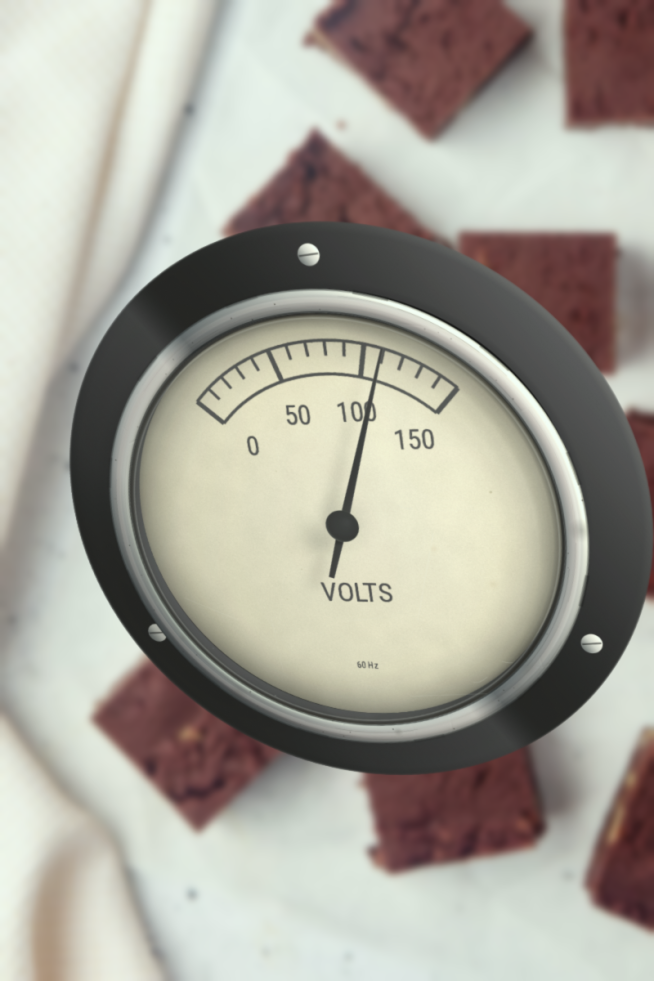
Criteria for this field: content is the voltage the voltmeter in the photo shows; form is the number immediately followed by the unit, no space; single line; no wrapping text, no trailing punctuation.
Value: 110V
